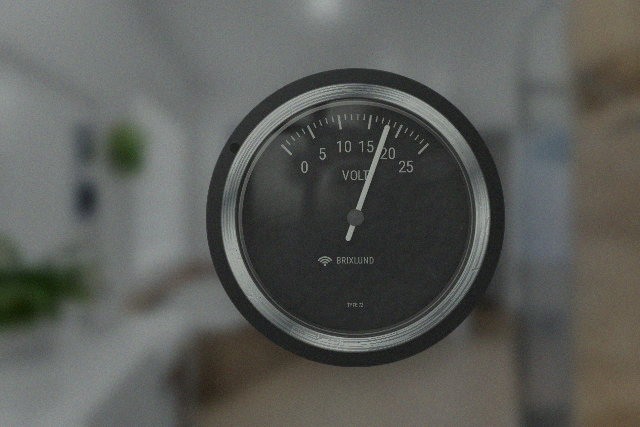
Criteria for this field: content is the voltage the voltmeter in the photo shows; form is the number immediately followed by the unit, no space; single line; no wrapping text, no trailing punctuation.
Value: 18V
